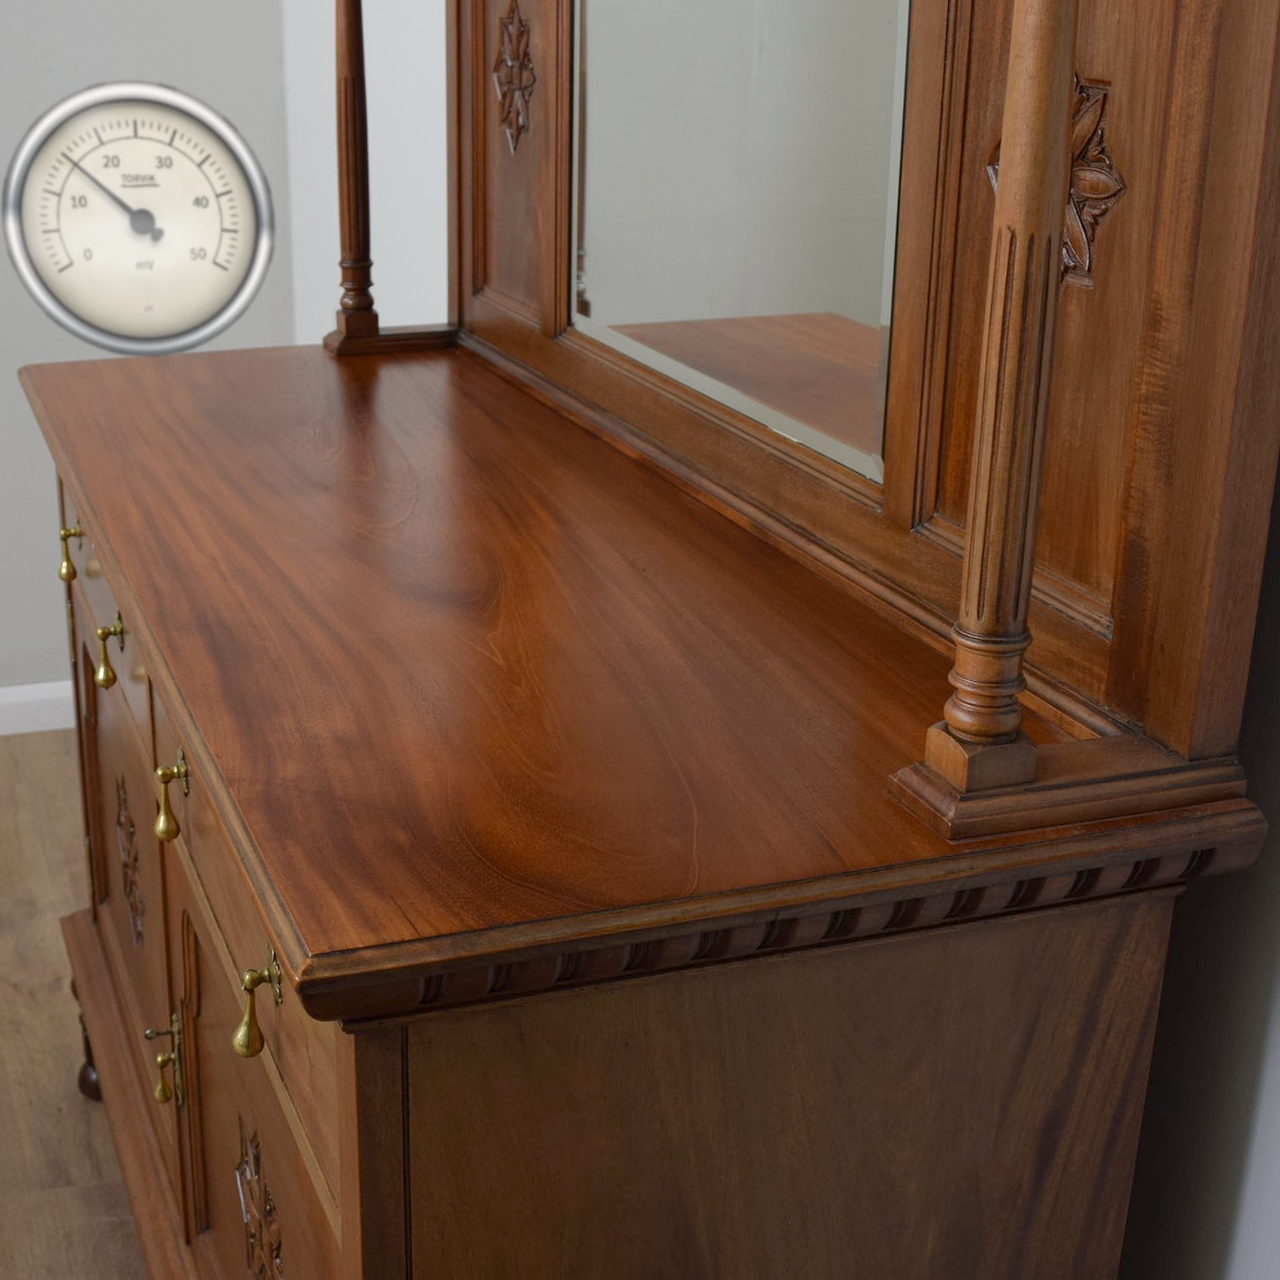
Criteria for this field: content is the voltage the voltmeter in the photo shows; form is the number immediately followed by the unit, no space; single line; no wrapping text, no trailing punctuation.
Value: 15mV
